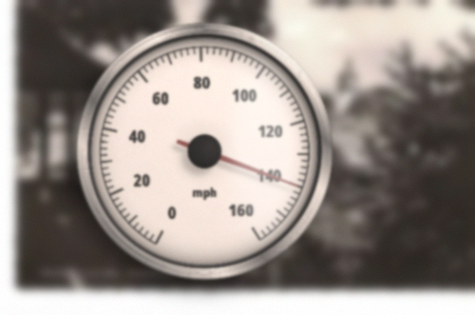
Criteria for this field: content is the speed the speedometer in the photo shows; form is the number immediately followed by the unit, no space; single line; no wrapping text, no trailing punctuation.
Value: 140mph
